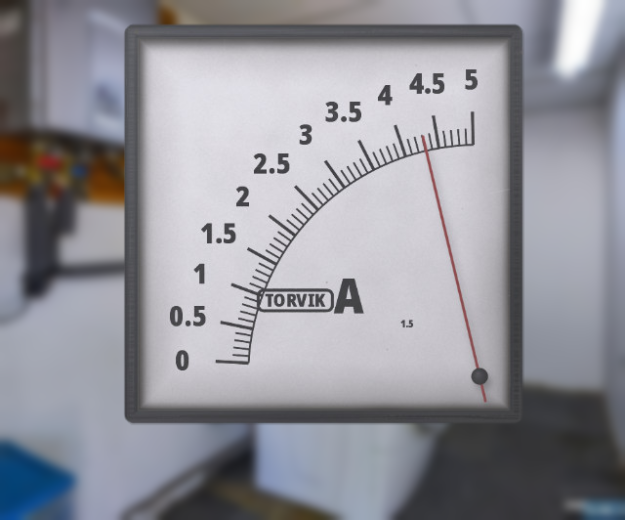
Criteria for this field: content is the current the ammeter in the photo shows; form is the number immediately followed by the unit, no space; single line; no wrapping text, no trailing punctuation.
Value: 4.3A
